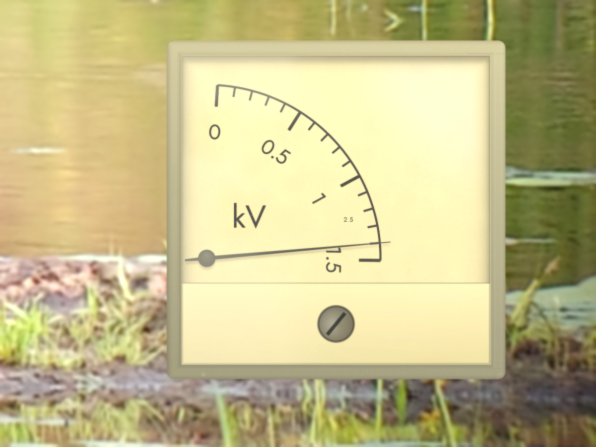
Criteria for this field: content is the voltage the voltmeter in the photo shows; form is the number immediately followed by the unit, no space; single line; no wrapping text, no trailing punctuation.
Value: 1.4kV
